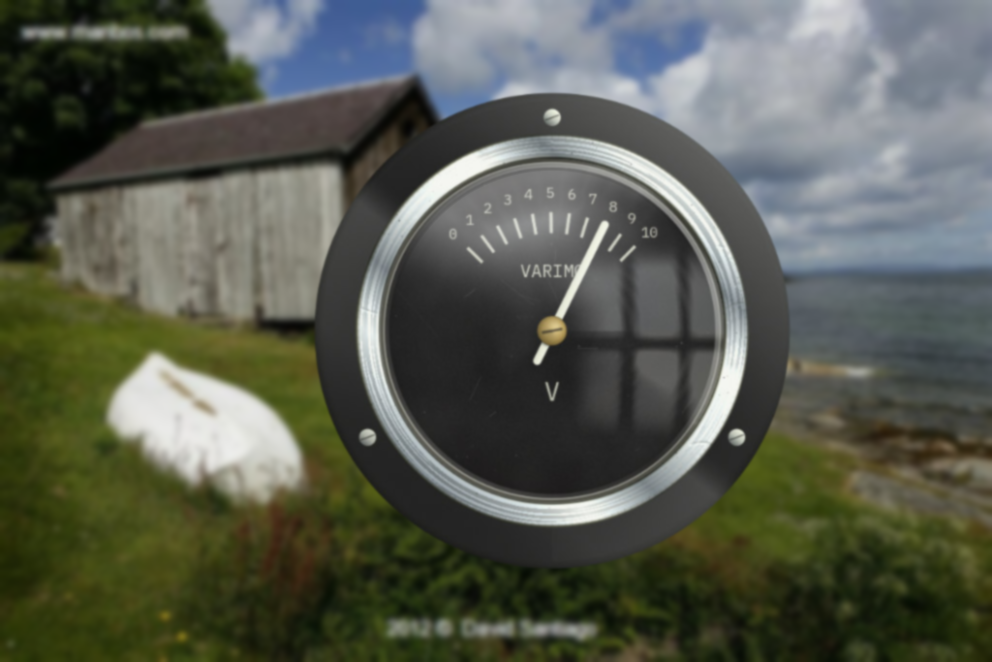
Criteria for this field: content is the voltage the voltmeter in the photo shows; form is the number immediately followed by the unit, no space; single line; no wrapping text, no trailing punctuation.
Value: 8V
